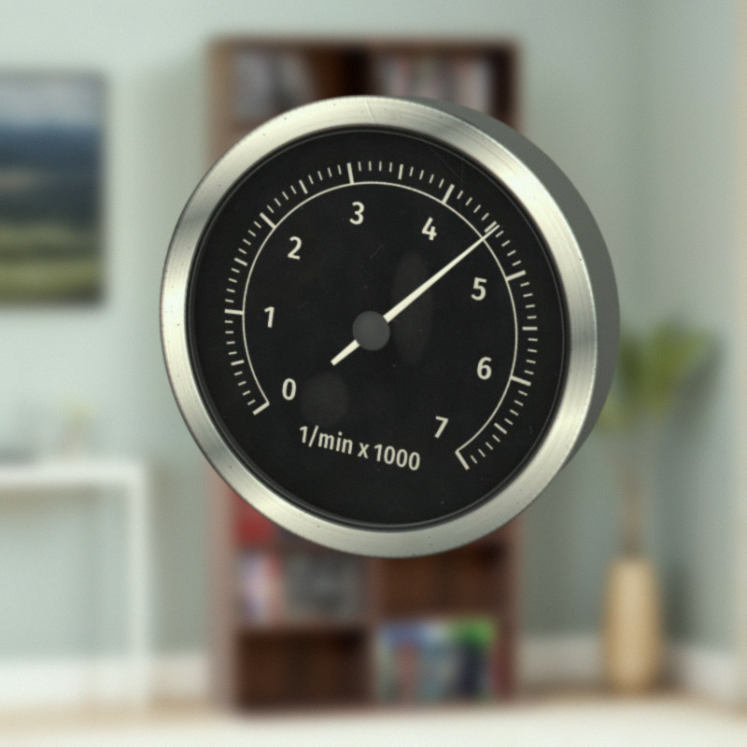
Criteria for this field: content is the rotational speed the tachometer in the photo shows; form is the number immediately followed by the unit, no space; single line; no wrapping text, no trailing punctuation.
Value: 4550rpm
